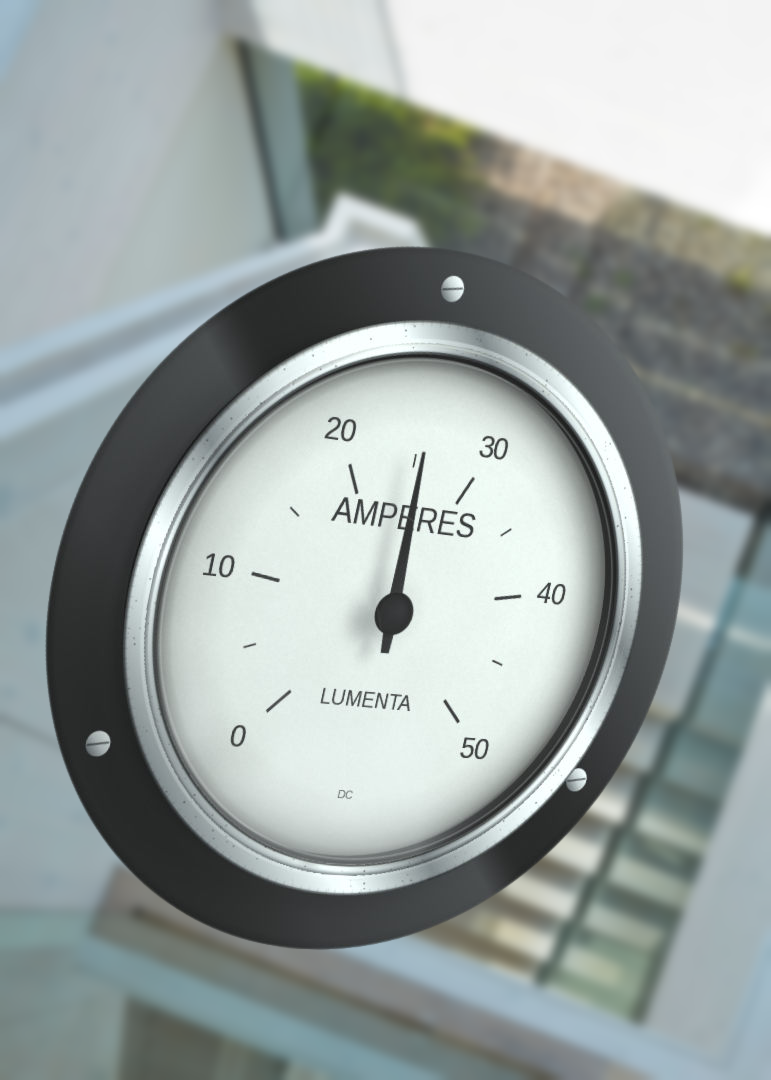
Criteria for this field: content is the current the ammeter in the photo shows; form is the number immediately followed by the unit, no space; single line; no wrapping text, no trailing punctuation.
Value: 25A
